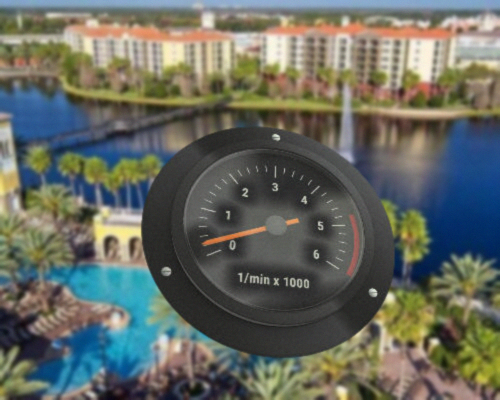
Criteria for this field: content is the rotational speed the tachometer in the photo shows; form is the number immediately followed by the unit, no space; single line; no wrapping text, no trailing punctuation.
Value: 200rpm
